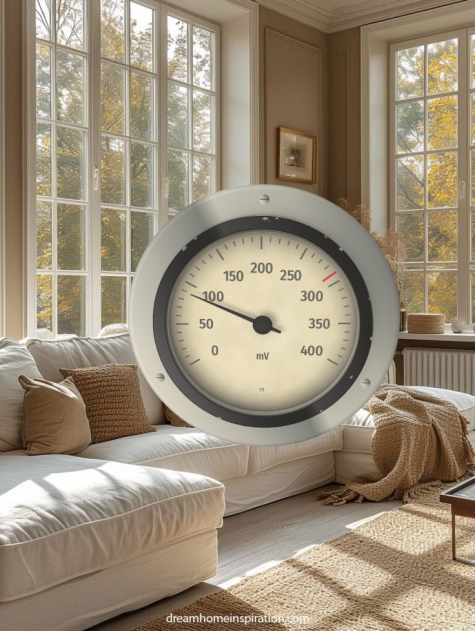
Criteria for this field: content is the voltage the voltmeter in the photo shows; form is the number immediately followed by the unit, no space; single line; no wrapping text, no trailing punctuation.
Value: 90mV
